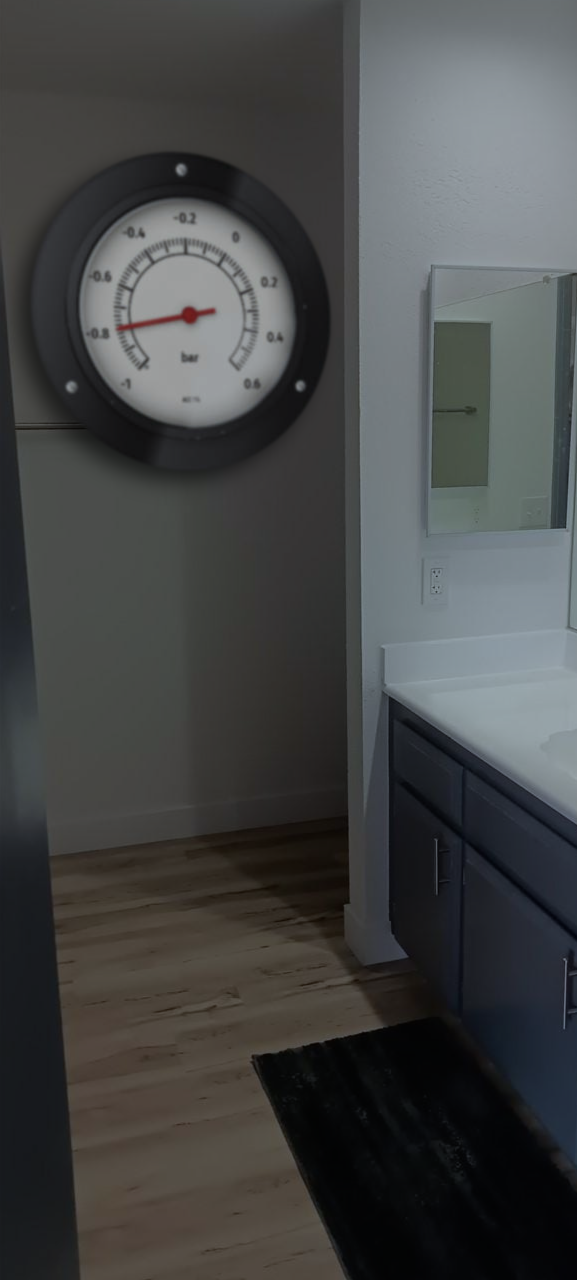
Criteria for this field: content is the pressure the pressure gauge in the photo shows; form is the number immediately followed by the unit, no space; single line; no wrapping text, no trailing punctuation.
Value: -0.8bar
